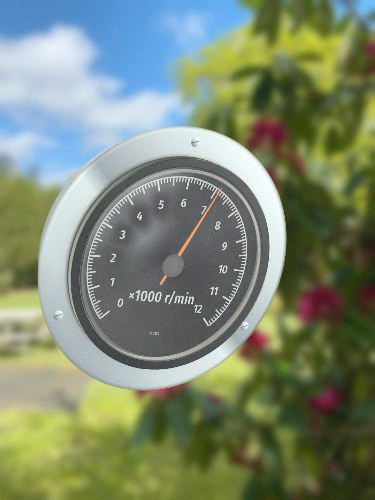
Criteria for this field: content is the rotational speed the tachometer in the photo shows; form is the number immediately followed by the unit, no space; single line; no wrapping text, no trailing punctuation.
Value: 7000rpm
